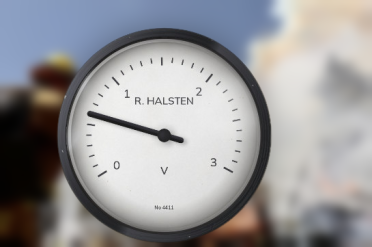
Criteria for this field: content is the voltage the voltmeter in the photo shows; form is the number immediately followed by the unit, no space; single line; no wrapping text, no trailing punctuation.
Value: 0.6V
